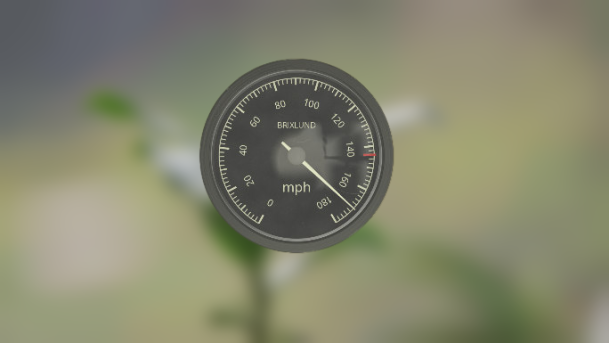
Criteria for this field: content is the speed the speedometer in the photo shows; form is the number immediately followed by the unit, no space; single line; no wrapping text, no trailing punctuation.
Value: 170mph
